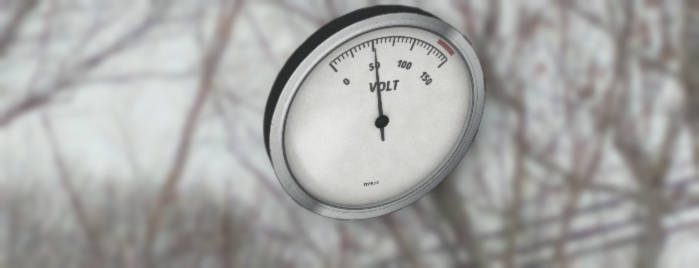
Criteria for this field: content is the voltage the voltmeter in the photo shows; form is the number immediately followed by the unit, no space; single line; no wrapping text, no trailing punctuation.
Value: 50V
